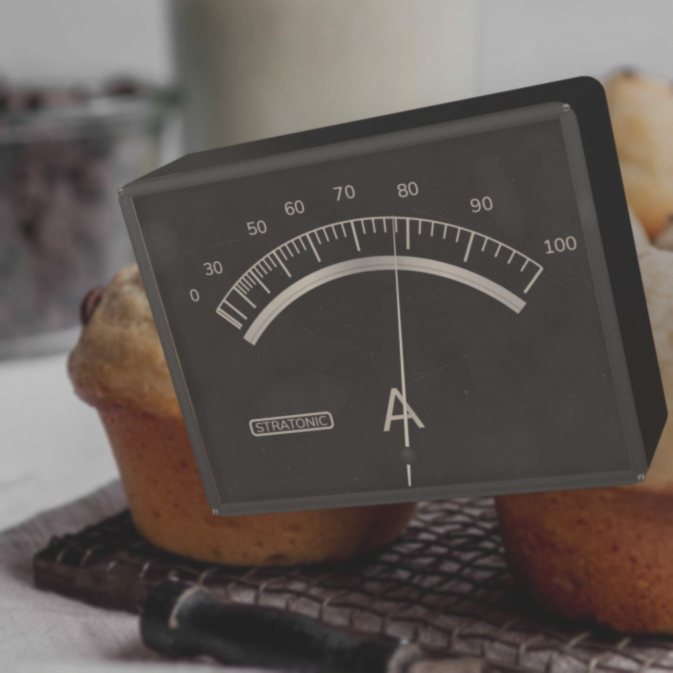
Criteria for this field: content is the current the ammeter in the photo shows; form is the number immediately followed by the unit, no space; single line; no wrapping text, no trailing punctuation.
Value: 78A
